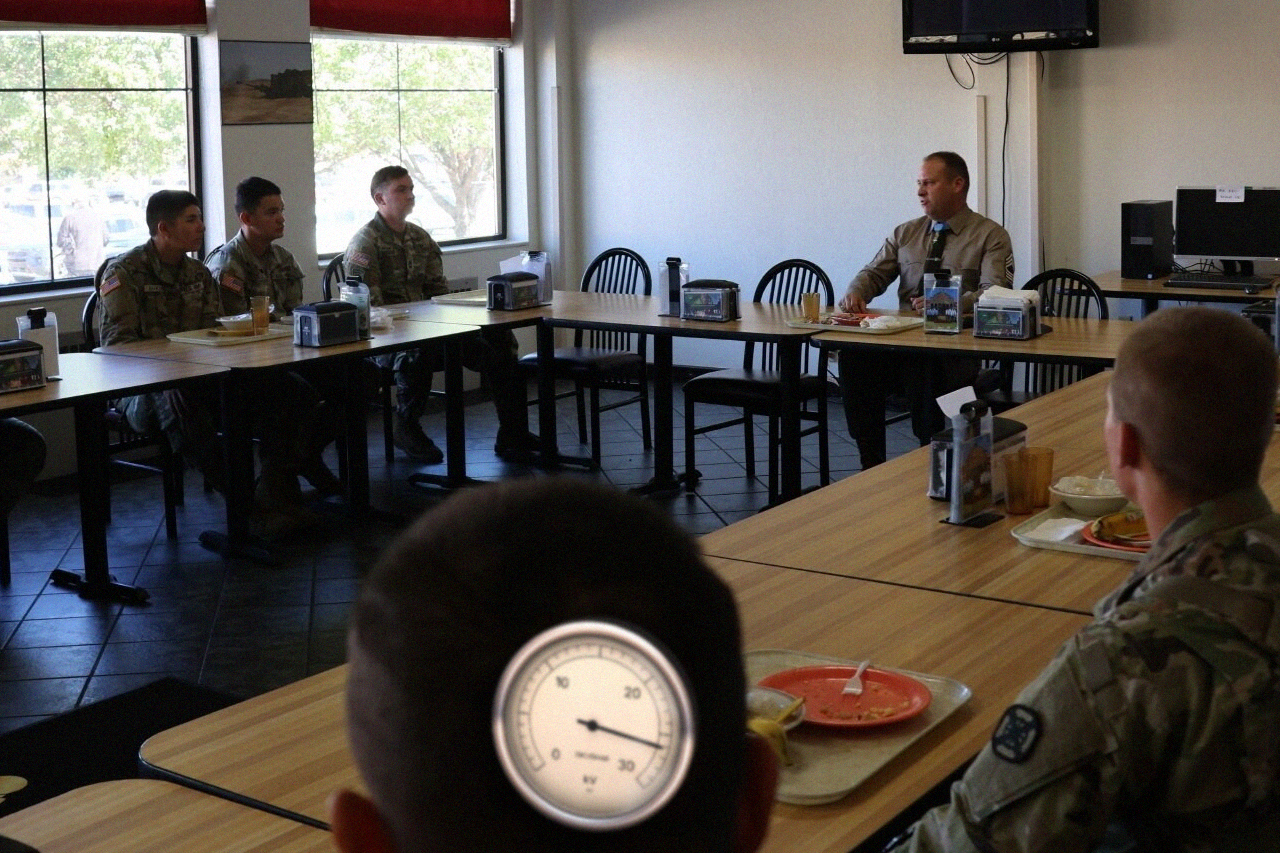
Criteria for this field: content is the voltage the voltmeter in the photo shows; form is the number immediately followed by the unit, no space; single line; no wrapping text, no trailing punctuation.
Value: 26kV
